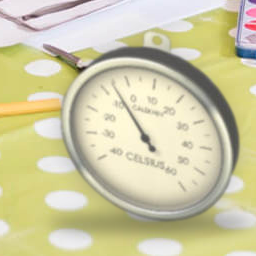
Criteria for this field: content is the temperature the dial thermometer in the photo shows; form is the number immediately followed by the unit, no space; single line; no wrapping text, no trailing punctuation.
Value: -5°C
